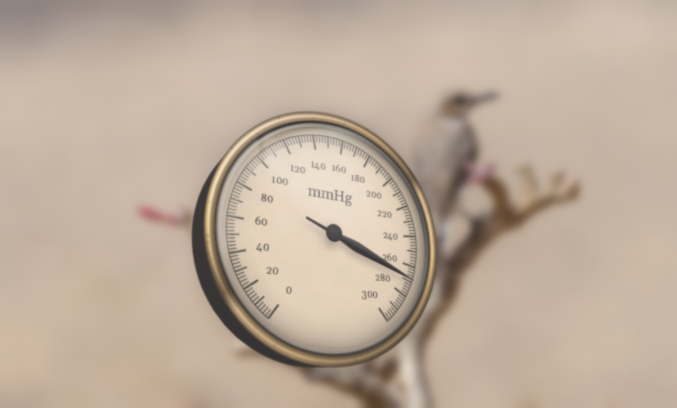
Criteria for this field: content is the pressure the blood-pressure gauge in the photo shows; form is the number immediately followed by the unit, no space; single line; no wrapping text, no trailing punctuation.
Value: 270mmHg
